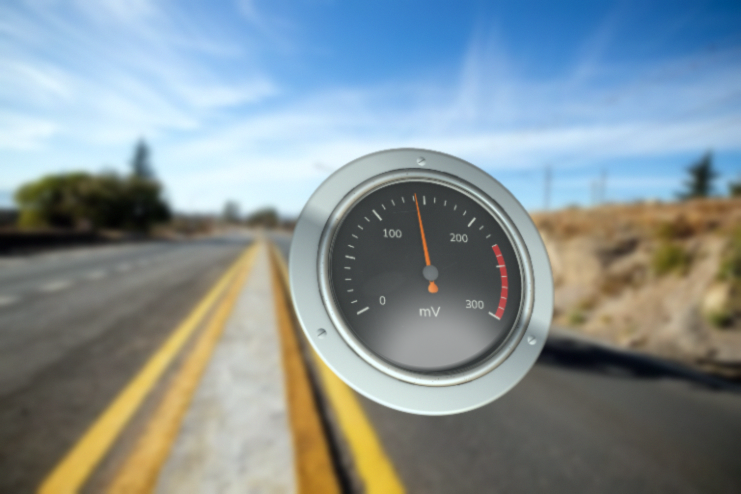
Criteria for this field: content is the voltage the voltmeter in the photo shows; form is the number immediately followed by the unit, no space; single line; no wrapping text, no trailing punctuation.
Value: 140mV
